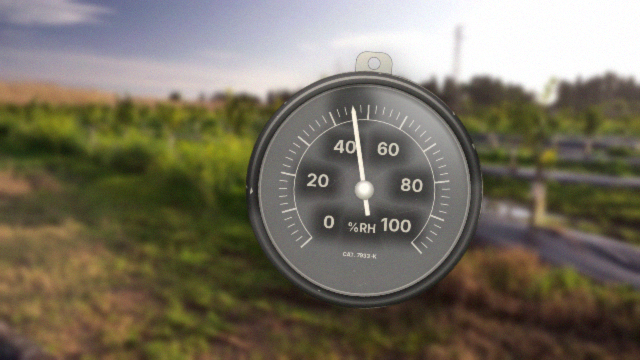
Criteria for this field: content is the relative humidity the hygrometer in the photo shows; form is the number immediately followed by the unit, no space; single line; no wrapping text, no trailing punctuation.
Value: 46%
